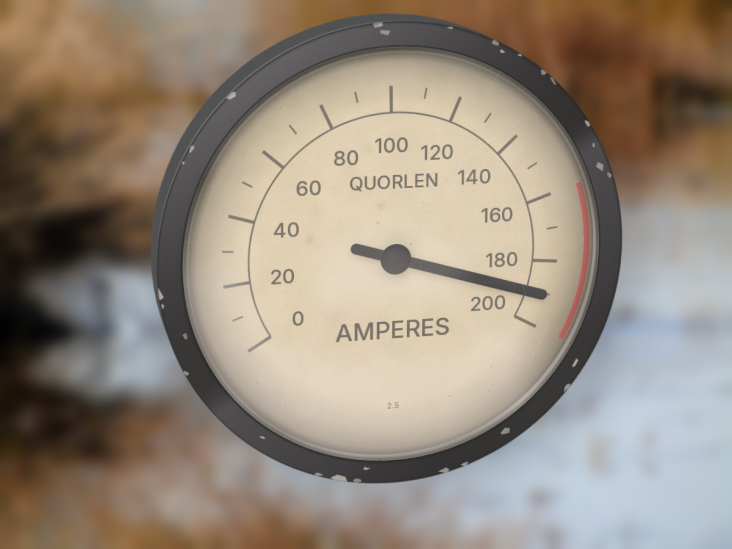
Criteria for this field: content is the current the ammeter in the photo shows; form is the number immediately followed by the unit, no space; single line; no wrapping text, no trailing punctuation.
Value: 190A
